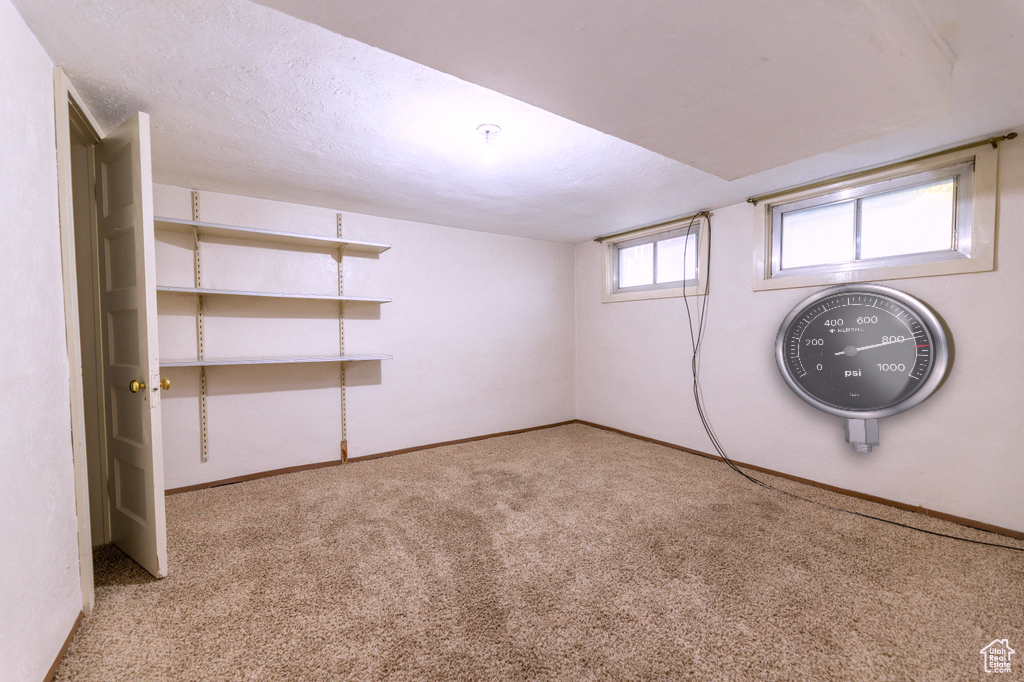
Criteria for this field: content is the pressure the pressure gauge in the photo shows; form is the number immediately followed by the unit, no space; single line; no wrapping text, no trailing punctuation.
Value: 820psi
